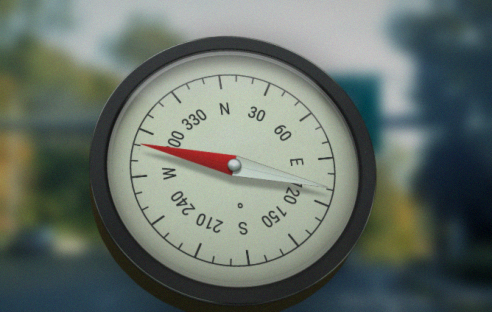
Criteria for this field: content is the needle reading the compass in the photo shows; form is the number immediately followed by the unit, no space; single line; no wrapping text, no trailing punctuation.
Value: 290°
